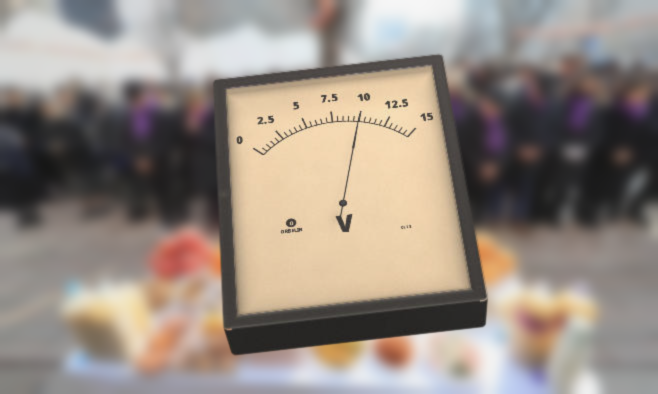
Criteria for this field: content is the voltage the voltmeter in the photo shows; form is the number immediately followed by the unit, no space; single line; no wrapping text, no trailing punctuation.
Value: 10V
